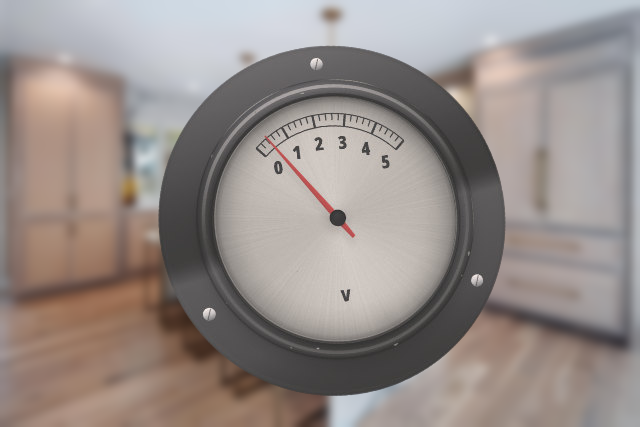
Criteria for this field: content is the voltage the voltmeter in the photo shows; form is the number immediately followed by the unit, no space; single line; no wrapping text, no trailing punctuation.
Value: 0.4V
